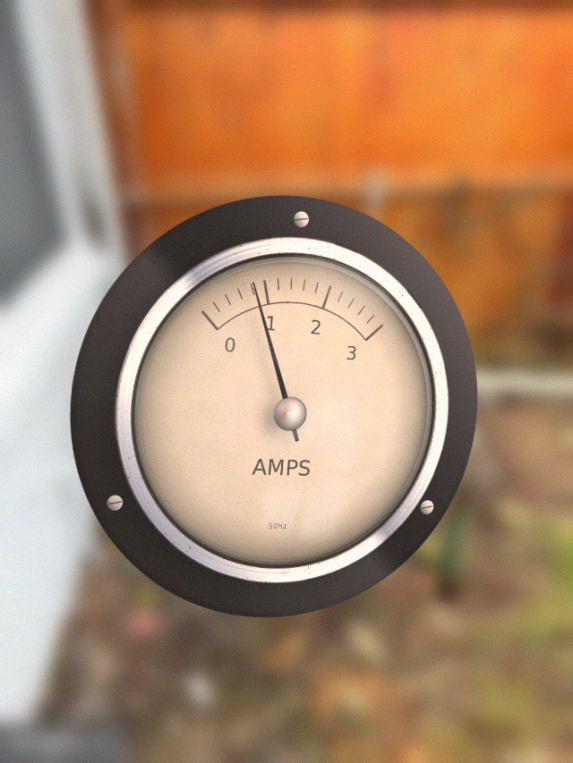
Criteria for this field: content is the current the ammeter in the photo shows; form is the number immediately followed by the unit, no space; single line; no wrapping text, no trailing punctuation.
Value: 0.8A
